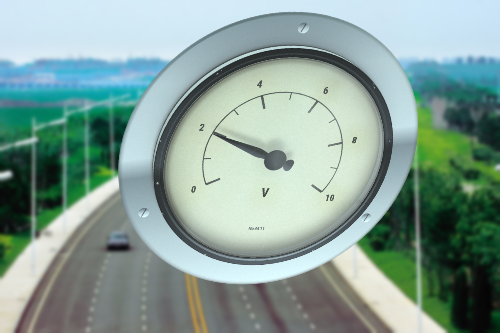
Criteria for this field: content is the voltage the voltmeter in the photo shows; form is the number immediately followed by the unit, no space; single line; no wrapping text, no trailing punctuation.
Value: 2V
